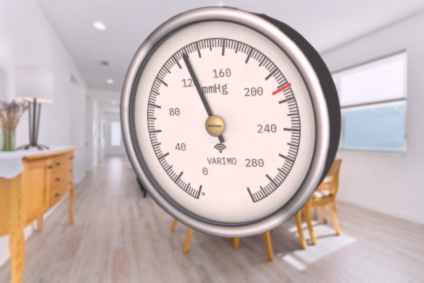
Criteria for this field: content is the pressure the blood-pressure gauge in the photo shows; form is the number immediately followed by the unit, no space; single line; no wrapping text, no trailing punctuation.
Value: 130mmHg
